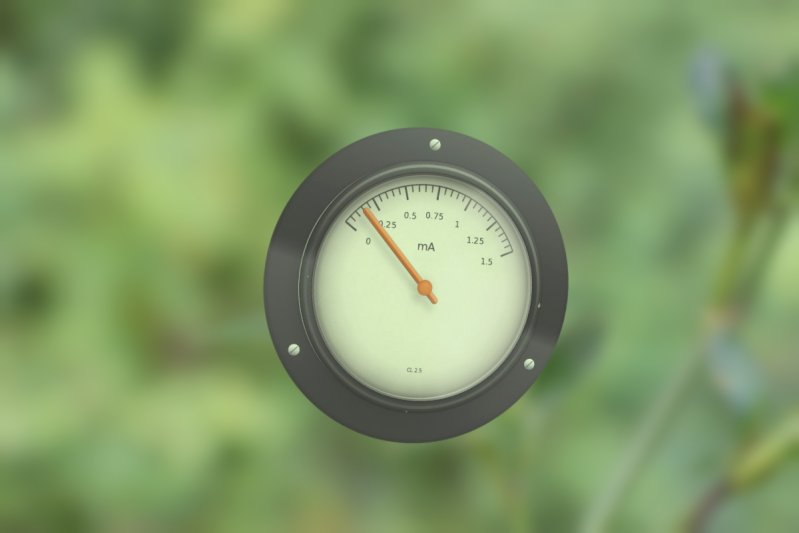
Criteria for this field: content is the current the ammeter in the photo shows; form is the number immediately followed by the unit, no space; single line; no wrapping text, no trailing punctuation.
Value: 0.15mA
